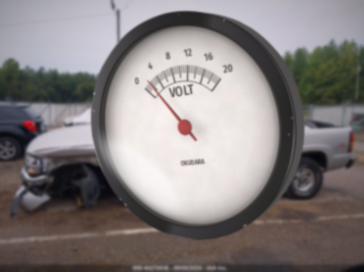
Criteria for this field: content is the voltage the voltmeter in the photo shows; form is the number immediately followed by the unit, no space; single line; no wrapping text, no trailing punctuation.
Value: 2V
